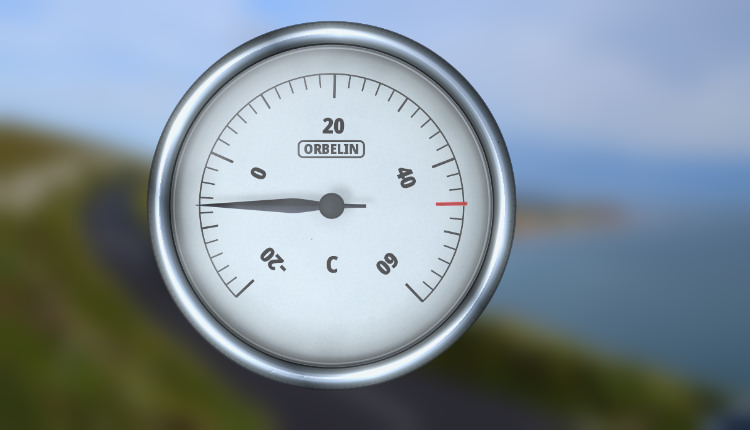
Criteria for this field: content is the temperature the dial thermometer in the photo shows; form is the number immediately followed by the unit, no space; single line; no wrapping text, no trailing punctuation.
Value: -7°C
